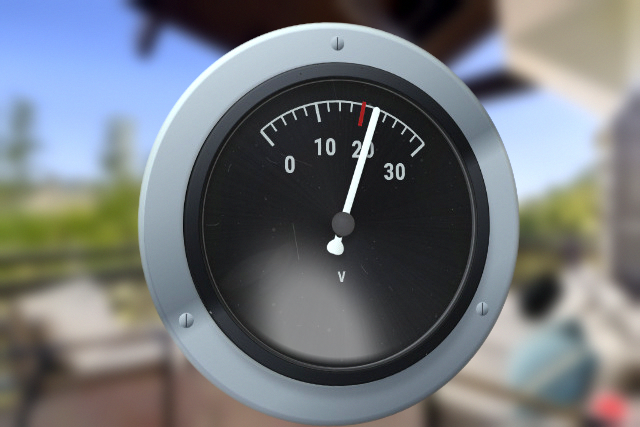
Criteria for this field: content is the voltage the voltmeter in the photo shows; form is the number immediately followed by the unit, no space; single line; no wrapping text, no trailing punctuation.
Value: 20V
